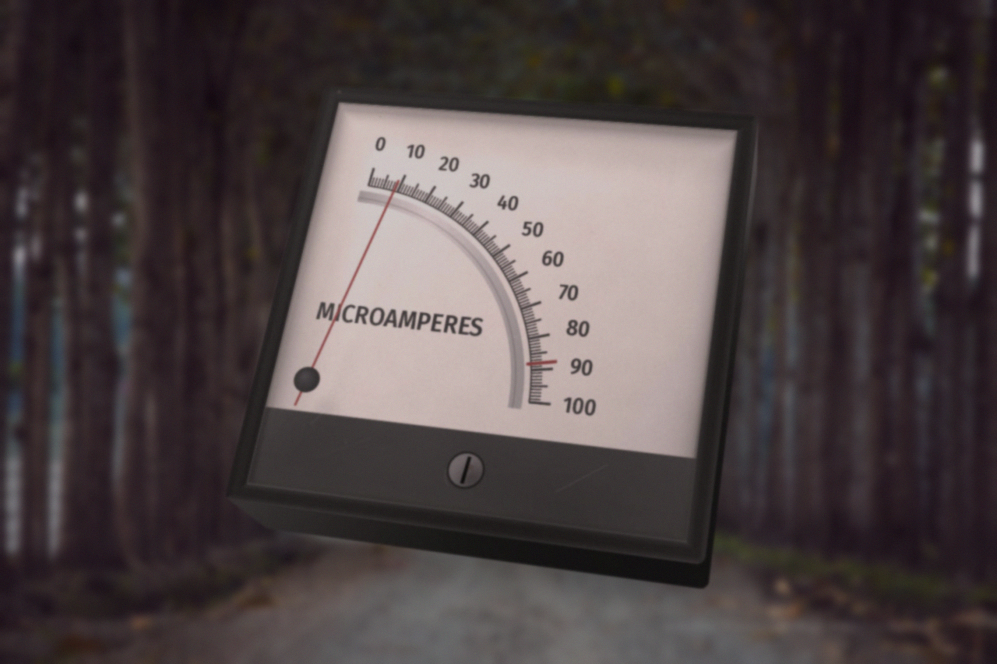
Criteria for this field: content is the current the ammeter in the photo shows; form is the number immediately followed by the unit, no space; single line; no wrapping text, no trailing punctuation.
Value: 10µA
